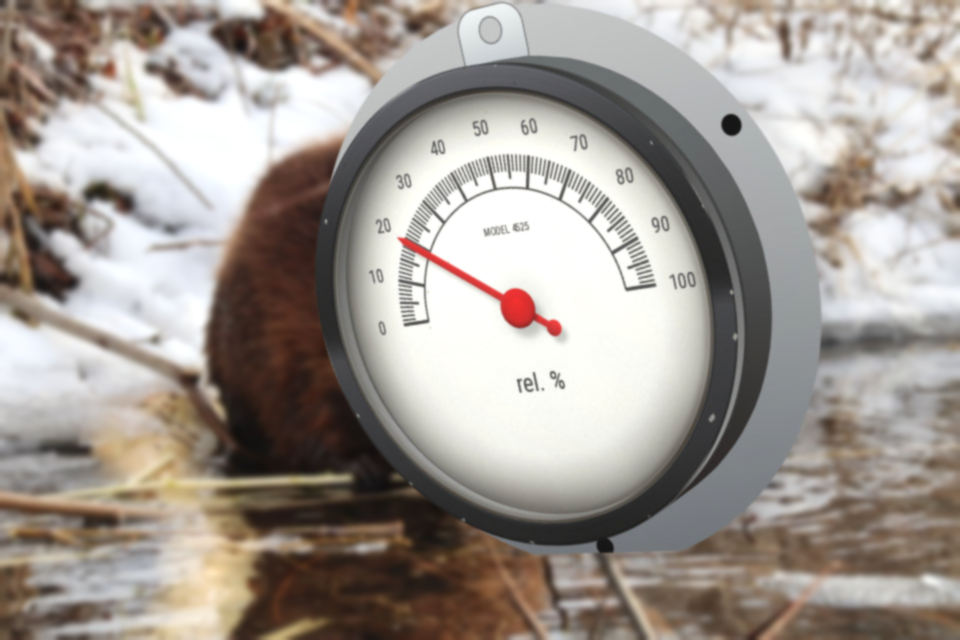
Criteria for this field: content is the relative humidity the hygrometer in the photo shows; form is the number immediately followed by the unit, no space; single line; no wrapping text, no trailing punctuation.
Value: 20%
